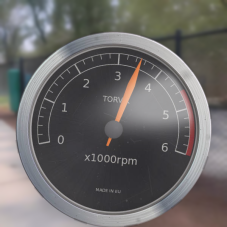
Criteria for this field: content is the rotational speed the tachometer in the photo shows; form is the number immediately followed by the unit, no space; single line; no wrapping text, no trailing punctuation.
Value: 3500rpm
